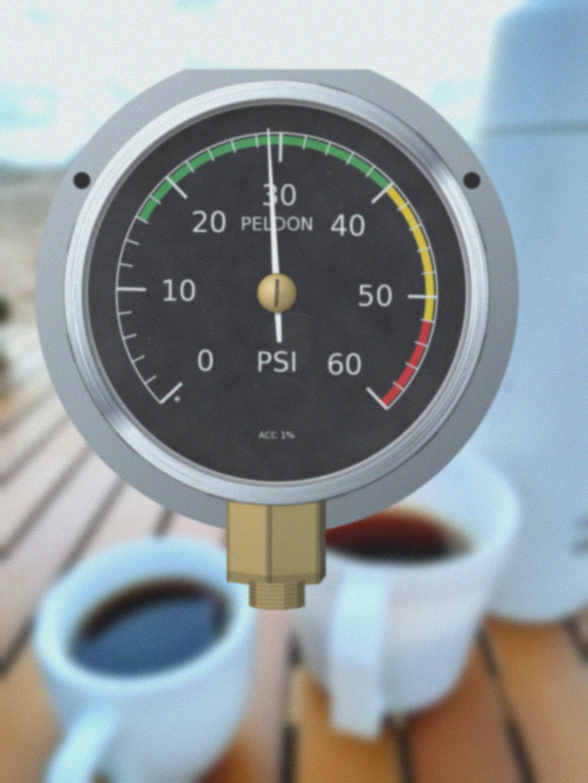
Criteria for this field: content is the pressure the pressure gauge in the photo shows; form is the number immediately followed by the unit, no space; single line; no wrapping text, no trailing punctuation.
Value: 29psi
